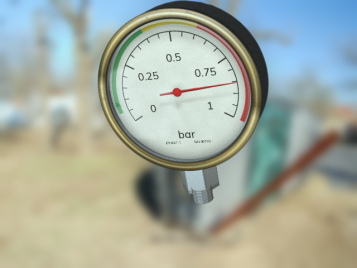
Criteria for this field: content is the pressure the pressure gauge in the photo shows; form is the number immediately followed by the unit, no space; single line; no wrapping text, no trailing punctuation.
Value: 0.85bar
